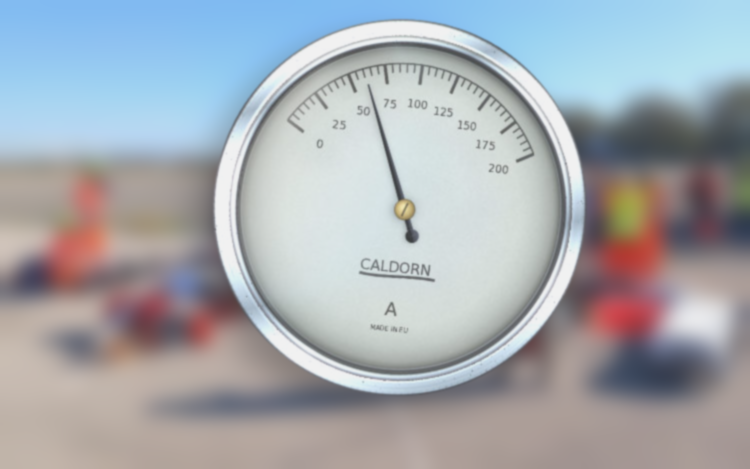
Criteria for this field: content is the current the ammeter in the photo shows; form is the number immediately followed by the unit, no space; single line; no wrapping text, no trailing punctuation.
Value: 60A
